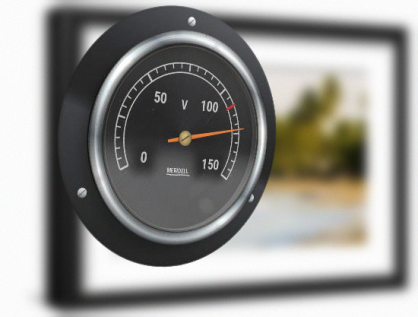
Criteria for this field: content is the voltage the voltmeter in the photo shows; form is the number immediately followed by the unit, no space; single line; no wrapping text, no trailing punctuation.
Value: 122.5V
